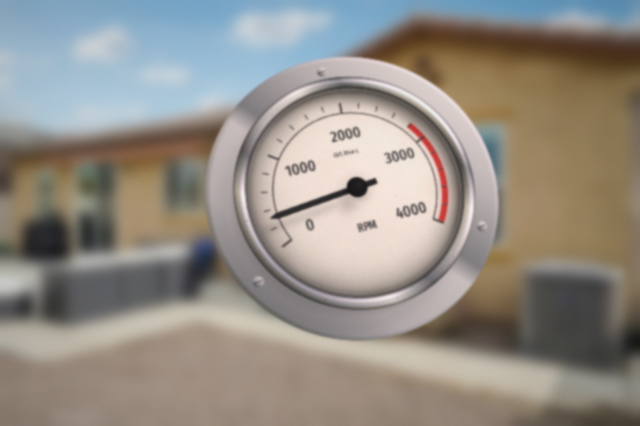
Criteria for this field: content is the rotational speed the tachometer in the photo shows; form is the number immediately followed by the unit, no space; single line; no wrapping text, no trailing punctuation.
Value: 300rpm
